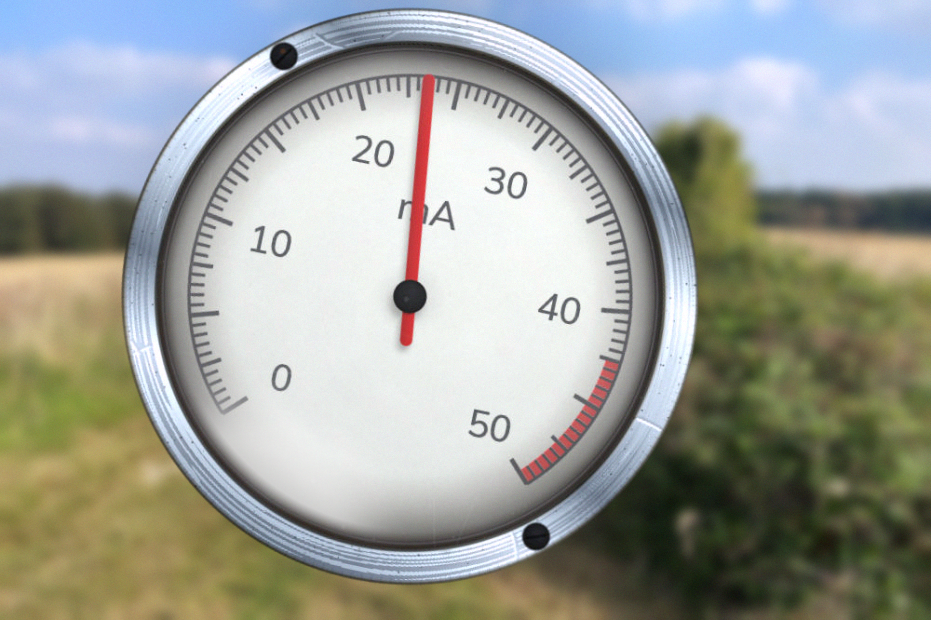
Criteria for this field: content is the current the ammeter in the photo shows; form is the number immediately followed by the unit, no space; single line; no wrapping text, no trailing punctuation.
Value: 23.5mA
